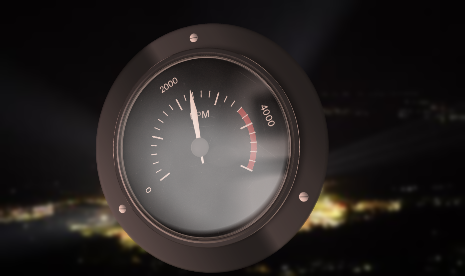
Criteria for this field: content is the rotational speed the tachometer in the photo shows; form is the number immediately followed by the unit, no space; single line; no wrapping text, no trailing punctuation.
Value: 2400rpm
